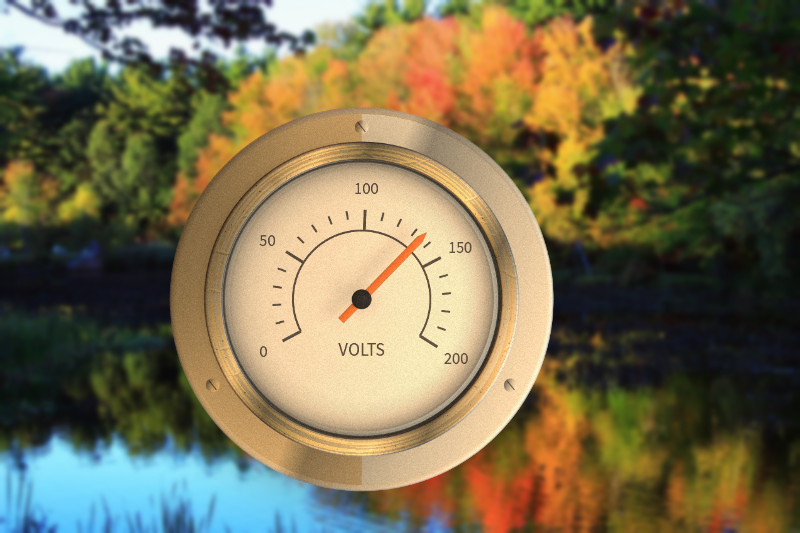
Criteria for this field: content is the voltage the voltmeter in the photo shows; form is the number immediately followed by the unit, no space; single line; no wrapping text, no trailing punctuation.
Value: 135V
